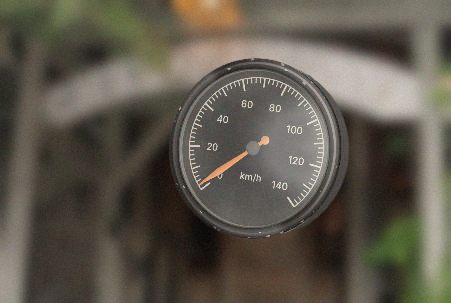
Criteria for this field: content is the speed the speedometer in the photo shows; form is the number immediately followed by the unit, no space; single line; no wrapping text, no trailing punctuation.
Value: 2km/h
